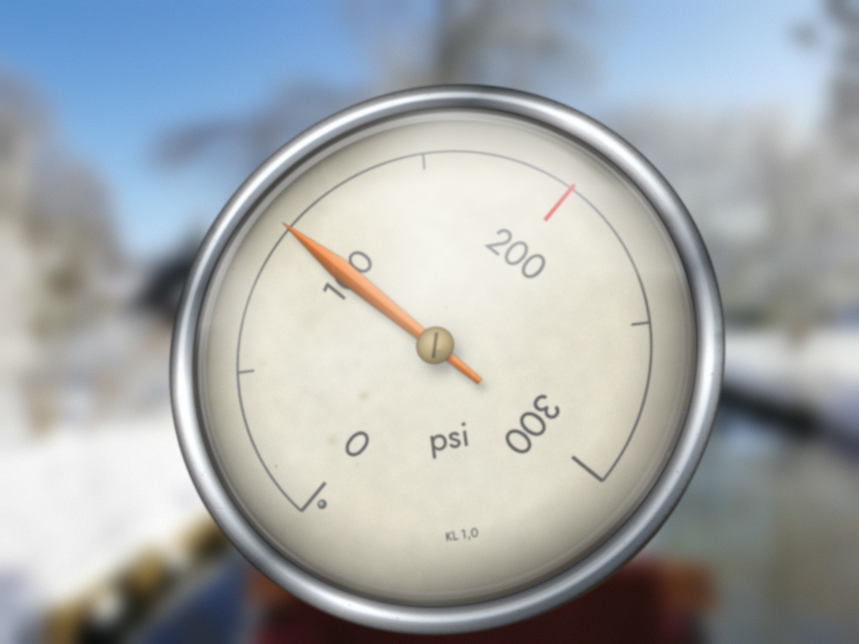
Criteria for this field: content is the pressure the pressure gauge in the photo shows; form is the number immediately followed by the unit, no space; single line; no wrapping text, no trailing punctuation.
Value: 100psi
